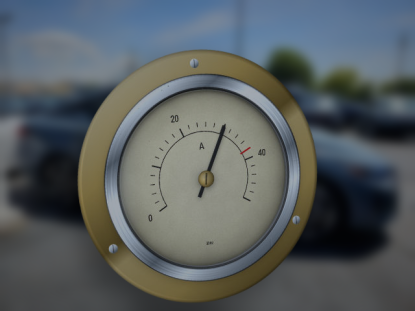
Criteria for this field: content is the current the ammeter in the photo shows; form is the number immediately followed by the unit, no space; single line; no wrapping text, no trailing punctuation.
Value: 30A
